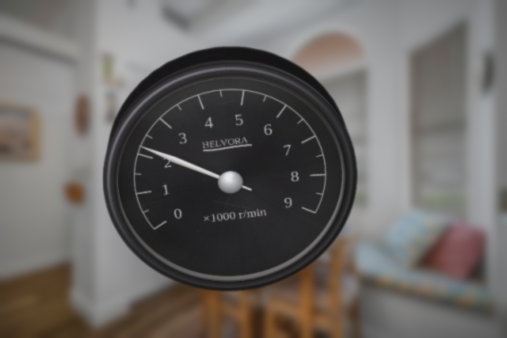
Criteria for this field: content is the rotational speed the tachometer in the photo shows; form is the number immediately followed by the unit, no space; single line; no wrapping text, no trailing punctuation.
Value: 2250rpm
